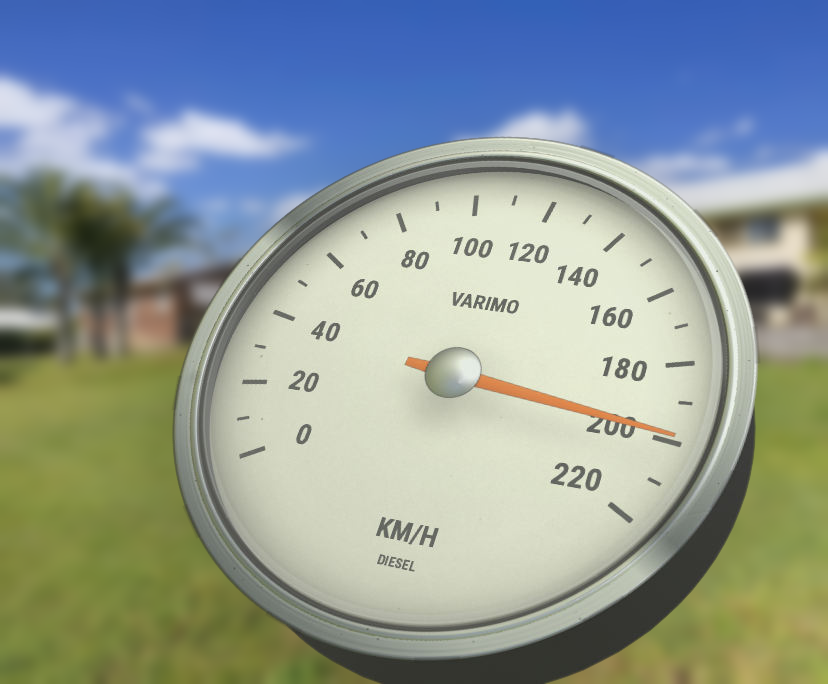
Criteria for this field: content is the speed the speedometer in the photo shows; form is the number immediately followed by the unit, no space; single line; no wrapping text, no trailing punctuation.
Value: 200km/h
